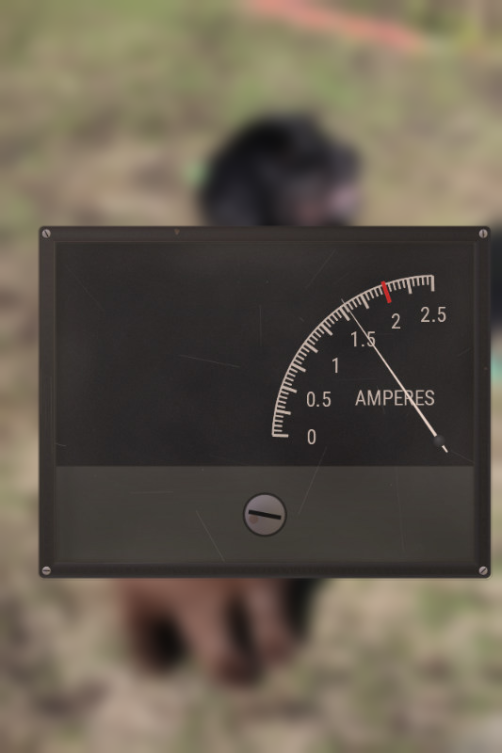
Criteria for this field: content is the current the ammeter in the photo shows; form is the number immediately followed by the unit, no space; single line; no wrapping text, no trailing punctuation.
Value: 1.55A
